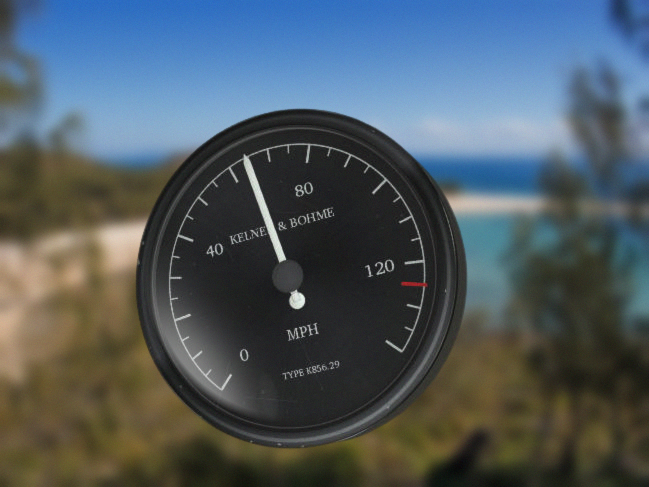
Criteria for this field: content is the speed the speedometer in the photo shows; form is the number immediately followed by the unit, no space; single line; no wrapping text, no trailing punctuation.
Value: 65mph
